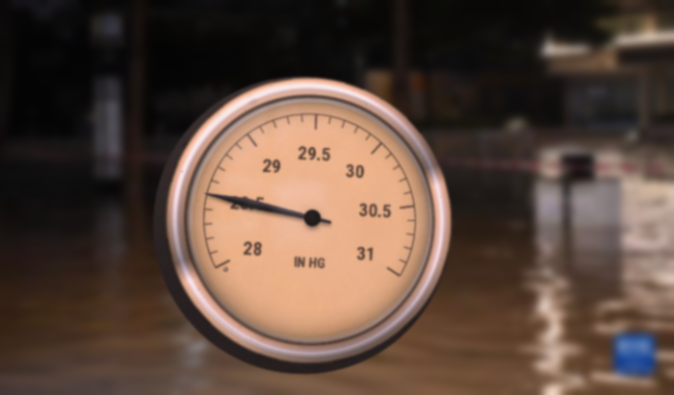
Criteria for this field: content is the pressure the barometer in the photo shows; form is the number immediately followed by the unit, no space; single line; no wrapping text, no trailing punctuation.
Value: 28.5inHg
